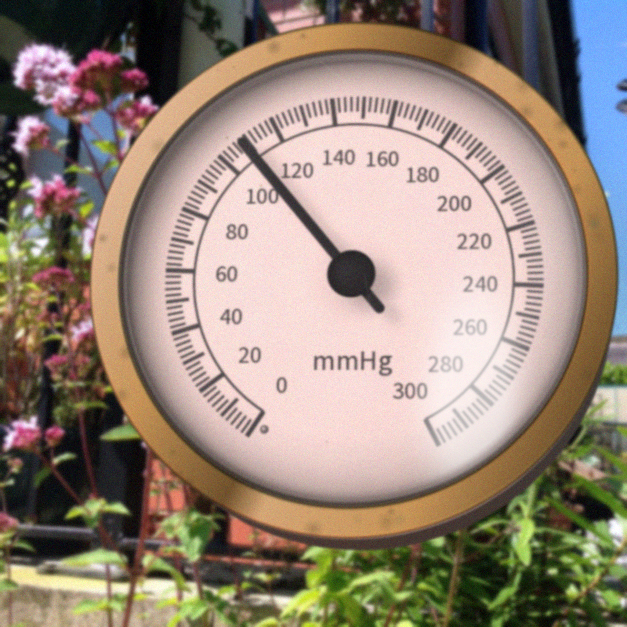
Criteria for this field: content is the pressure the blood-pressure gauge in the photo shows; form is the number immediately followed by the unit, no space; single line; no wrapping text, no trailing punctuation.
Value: 108mmHg
